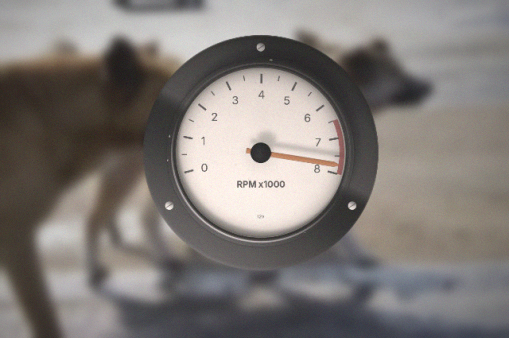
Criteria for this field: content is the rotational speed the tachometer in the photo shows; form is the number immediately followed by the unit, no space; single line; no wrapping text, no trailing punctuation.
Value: 7750rpm
